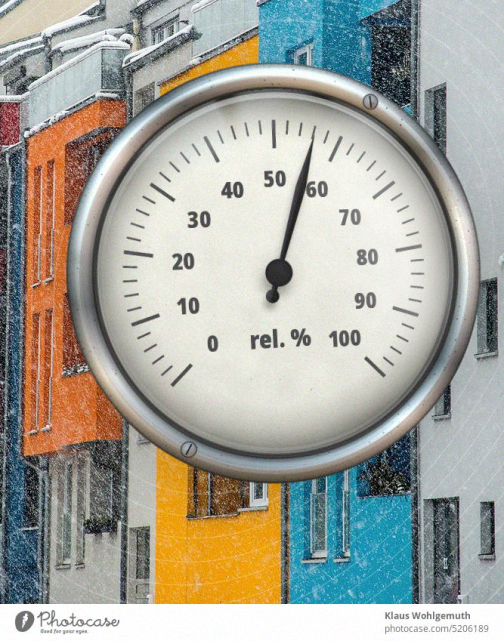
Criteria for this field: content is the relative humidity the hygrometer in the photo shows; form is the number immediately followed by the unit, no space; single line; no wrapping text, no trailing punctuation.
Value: 56%
